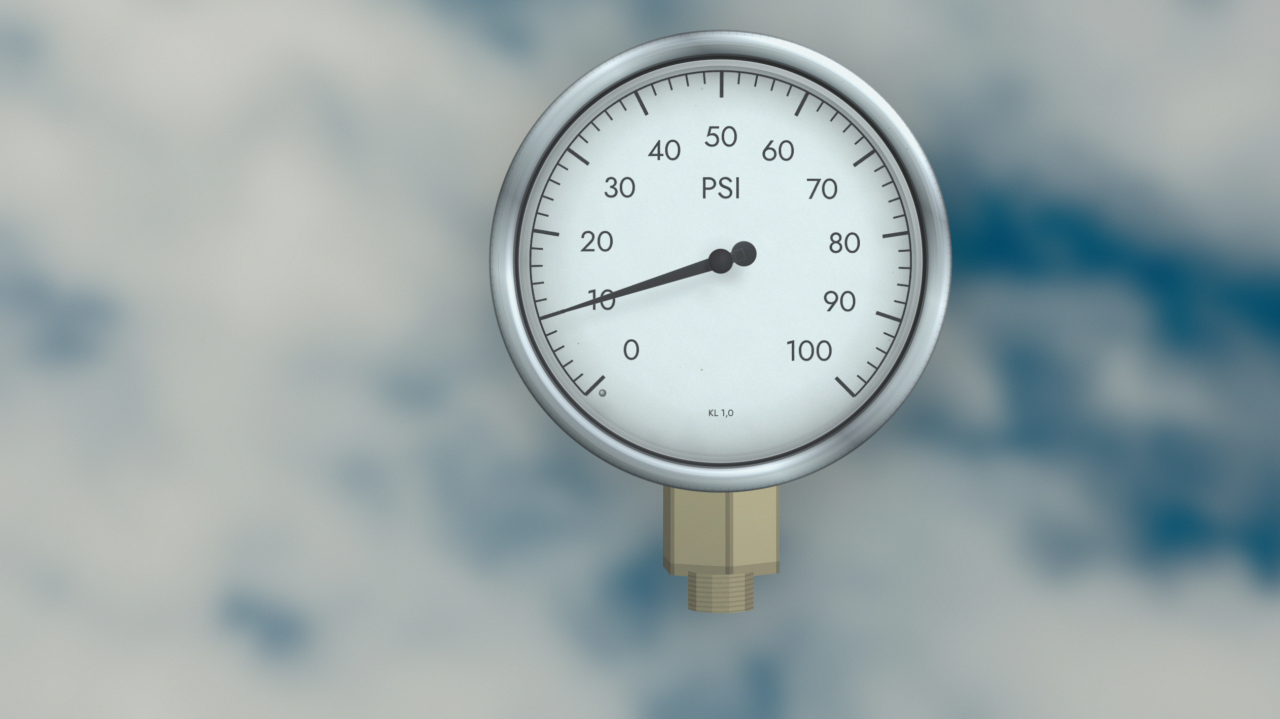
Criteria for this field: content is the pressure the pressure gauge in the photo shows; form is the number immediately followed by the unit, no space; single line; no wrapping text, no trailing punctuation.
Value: 10psi
